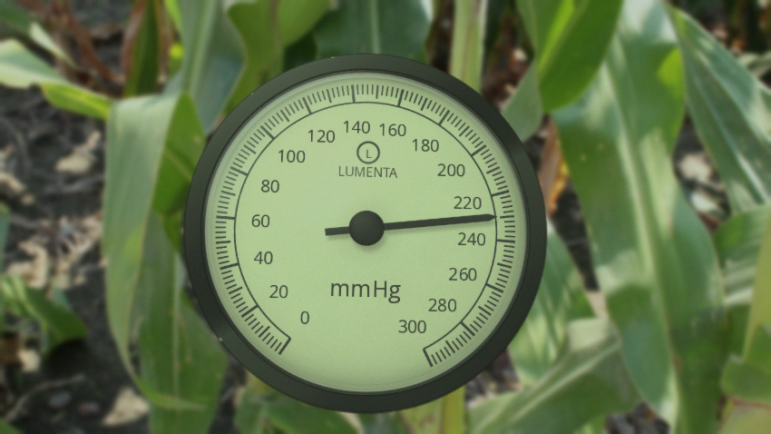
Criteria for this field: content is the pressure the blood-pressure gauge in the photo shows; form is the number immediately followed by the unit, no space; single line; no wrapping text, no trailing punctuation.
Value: 230mmHg
